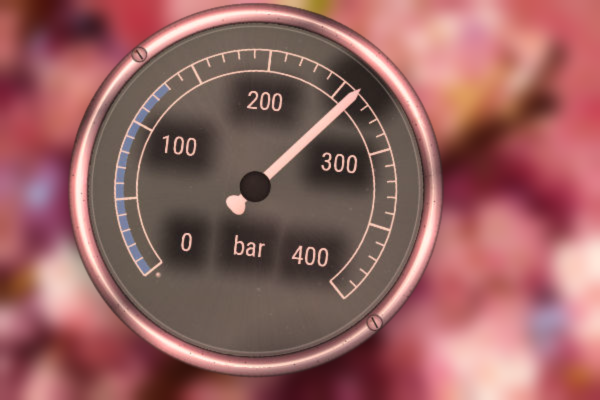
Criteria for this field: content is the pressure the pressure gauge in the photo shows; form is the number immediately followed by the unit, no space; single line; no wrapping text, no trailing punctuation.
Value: 260bar
